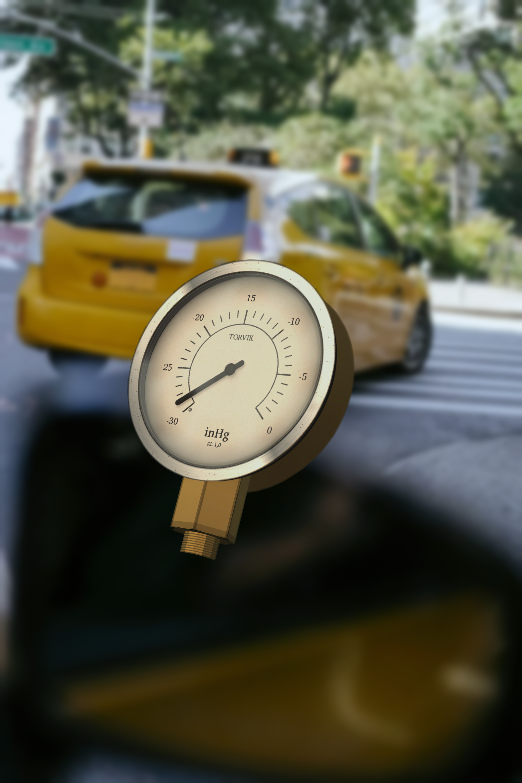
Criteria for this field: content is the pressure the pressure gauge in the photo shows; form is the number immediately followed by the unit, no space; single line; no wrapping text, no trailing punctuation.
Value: -29inHg
